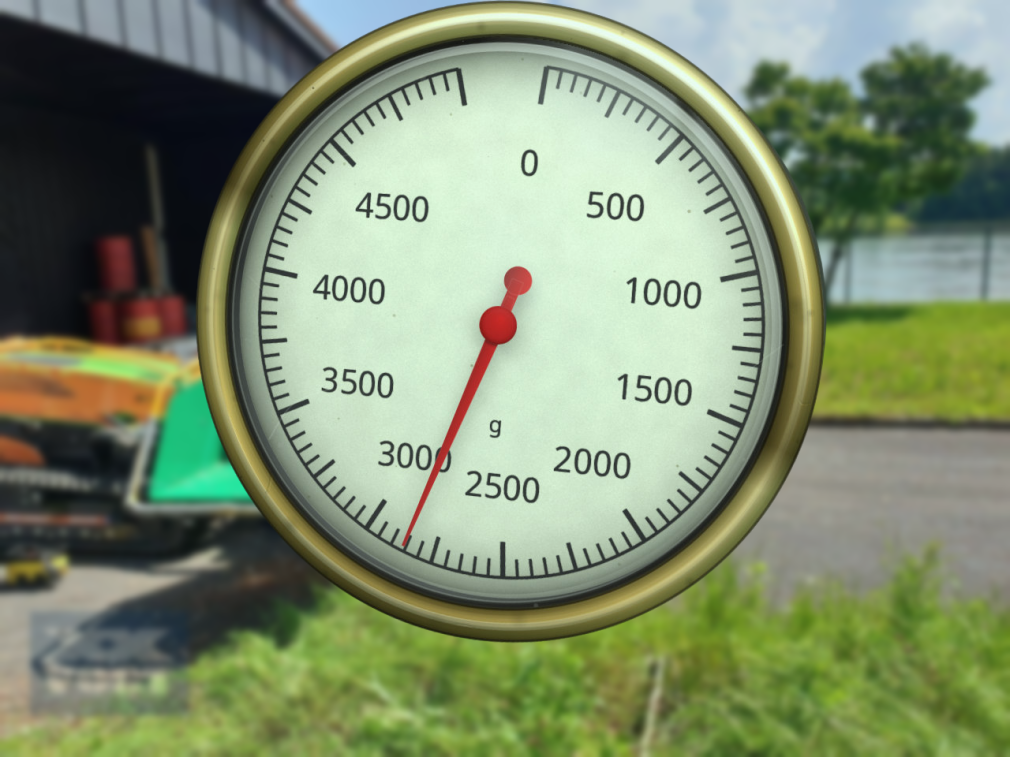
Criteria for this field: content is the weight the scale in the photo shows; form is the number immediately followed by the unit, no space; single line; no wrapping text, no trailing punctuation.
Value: 2850g
